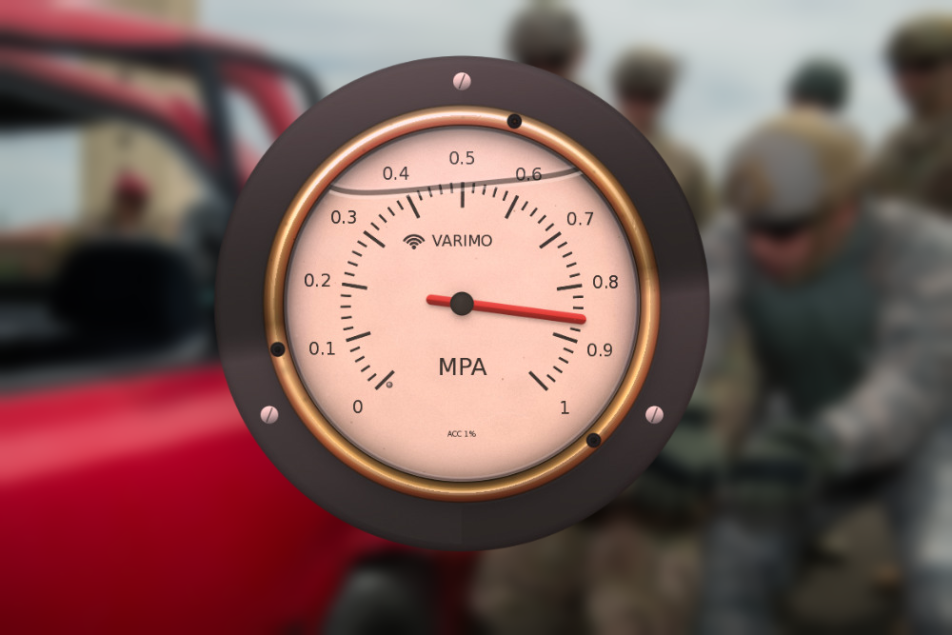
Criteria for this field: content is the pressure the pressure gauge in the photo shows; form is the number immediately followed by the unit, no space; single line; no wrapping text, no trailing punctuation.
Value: 0.86MPa
